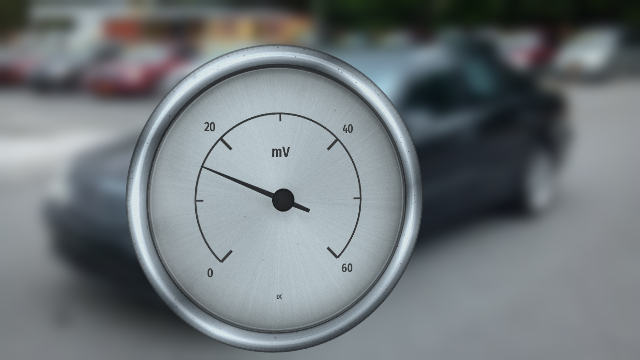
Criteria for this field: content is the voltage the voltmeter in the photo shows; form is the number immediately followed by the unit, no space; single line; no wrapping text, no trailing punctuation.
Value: 15mV
